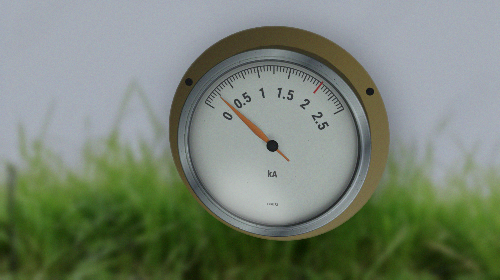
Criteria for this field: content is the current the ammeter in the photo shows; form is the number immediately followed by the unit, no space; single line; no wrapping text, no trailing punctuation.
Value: 0.25kA
